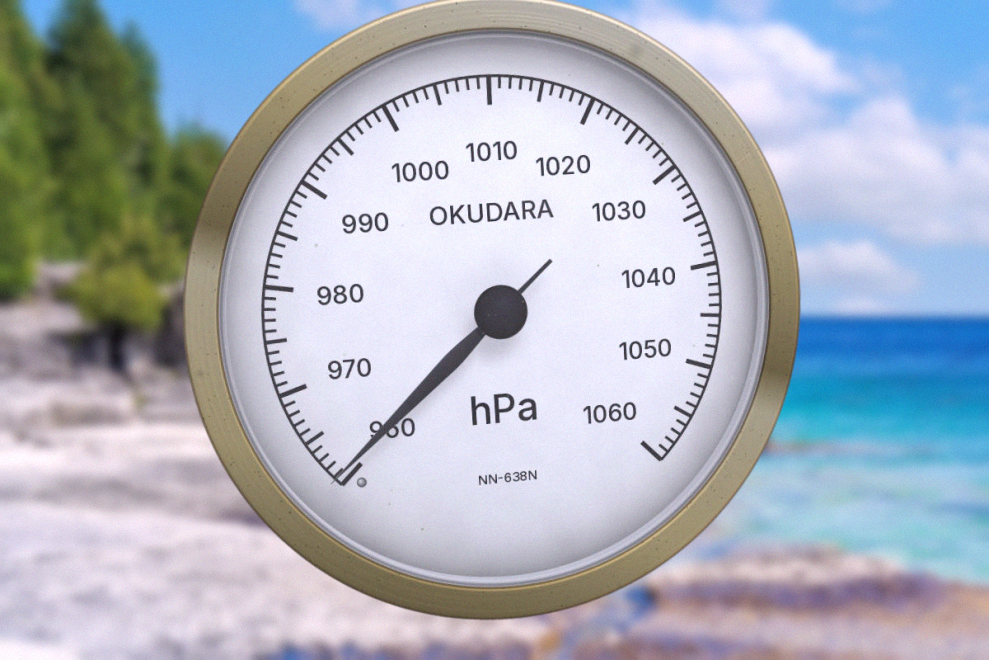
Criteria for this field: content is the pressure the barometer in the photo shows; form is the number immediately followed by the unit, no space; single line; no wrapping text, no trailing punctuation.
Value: 961hPa
